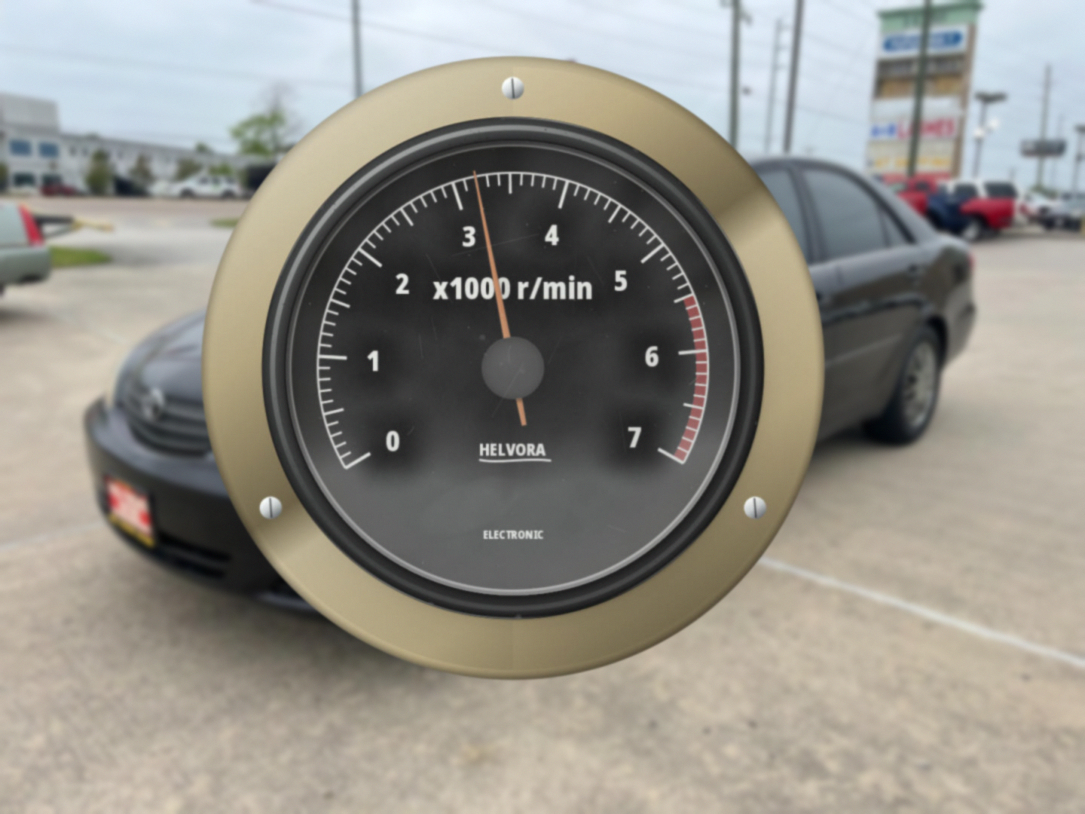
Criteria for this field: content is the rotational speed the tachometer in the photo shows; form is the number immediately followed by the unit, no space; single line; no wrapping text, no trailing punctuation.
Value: 3200rpm
